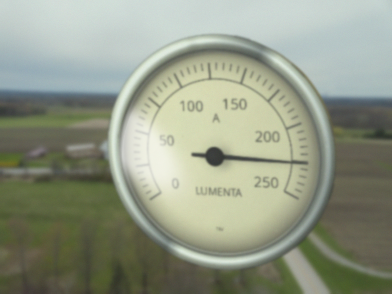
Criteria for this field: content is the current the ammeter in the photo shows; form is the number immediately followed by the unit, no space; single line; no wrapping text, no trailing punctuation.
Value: 225A
